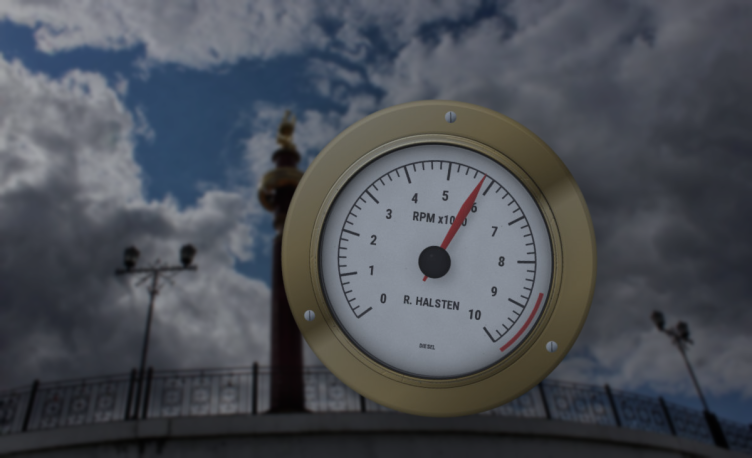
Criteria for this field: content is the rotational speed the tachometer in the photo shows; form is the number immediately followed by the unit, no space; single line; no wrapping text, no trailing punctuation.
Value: 5800rpm
